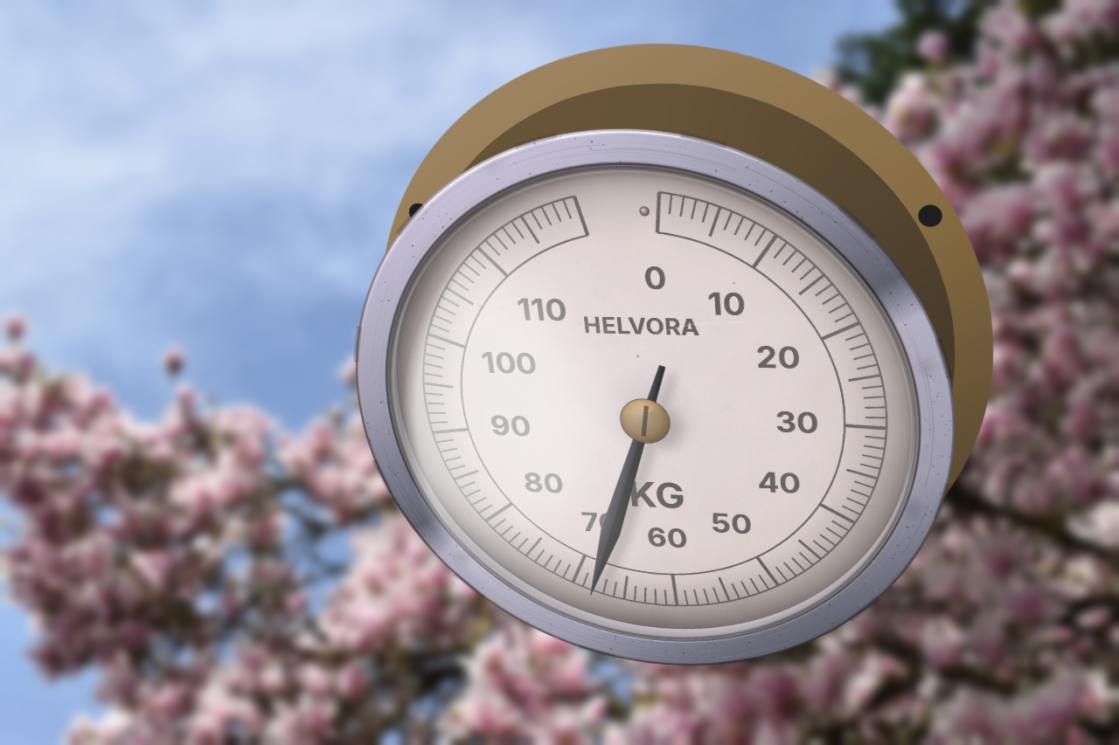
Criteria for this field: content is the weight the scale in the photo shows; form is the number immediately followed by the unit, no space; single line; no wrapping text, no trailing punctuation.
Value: 68kg
